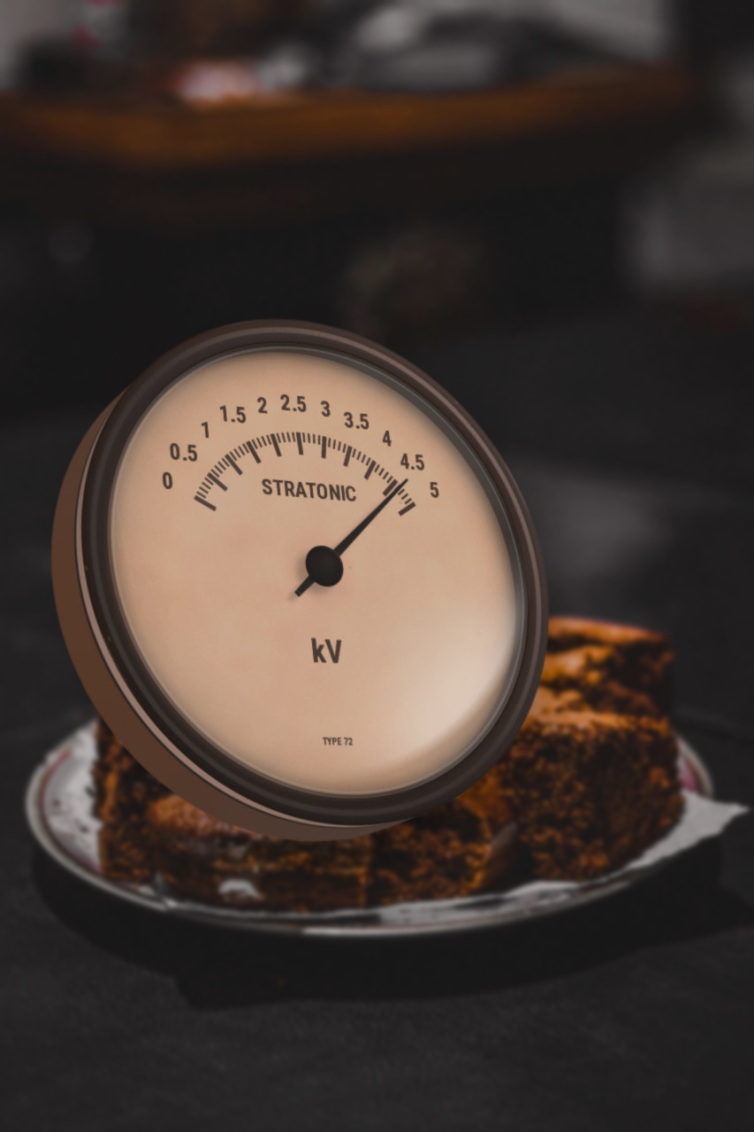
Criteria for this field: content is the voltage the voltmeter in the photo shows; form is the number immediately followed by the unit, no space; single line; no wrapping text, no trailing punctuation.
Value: 4.6kV
